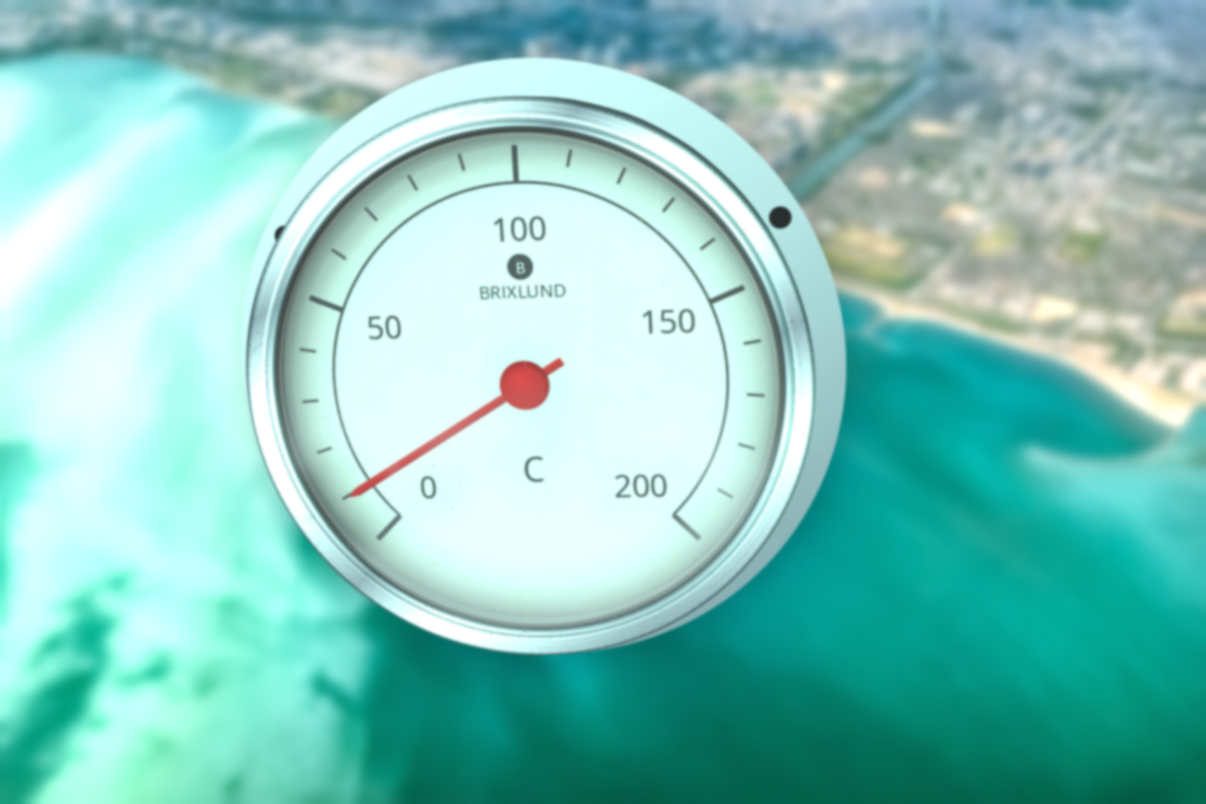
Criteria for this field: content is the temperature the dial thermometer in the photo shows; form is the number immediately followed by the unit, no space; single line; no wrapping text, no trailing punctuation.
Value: 10°C
